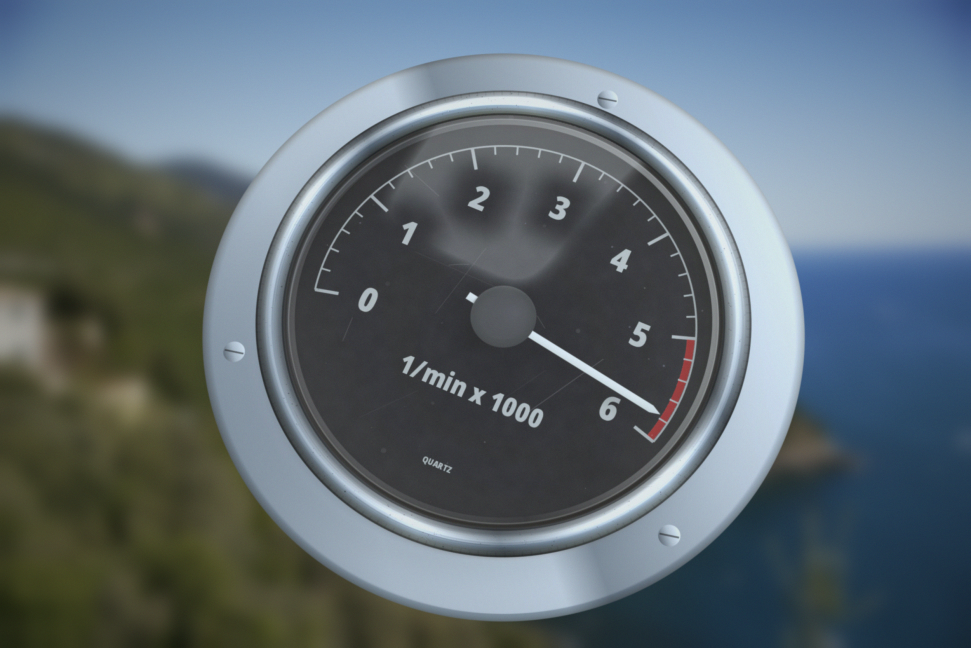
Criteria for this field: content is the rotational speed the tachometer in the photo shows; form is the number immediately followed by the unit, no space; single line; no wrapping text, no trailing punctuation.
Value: 5800rpm
